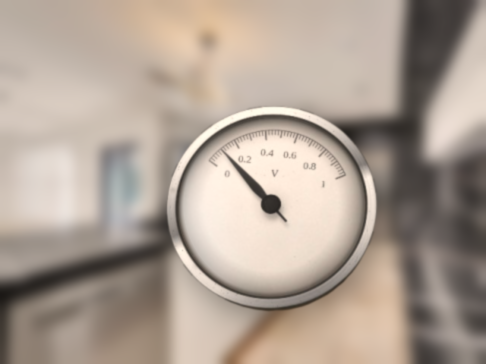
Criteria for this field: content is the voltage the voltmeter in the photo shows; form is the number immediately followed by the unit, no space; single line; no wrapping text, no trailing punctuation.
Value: 0.1V
